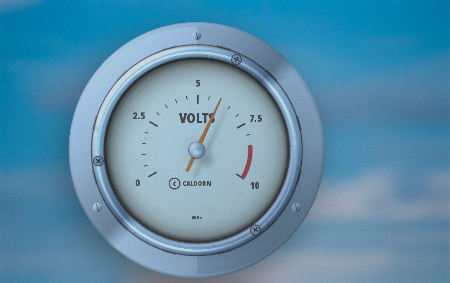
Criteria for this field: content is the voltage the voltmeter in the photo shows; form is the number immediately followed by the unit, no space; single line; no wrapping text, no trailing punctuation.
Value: 6V
